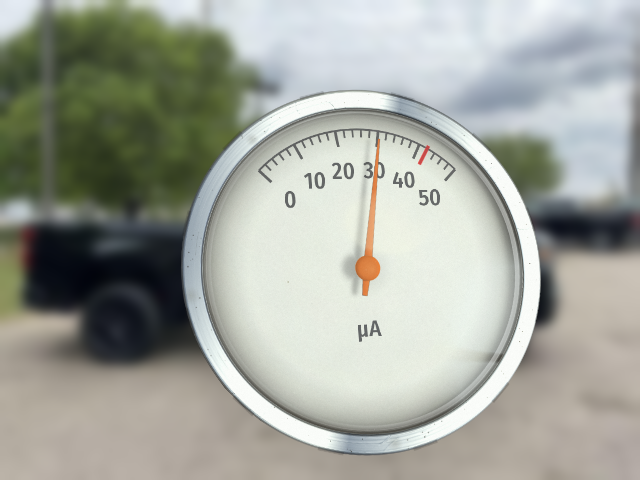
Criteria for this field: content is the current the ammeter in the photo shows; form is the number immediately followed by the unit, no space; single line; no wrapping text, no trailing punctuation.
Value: 30µA
